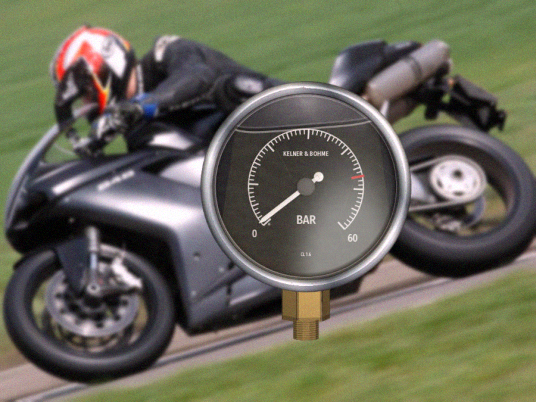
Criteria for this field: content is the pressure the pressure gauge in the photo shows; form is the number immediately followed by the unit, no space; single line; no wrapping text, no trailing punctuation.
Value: 1bar
